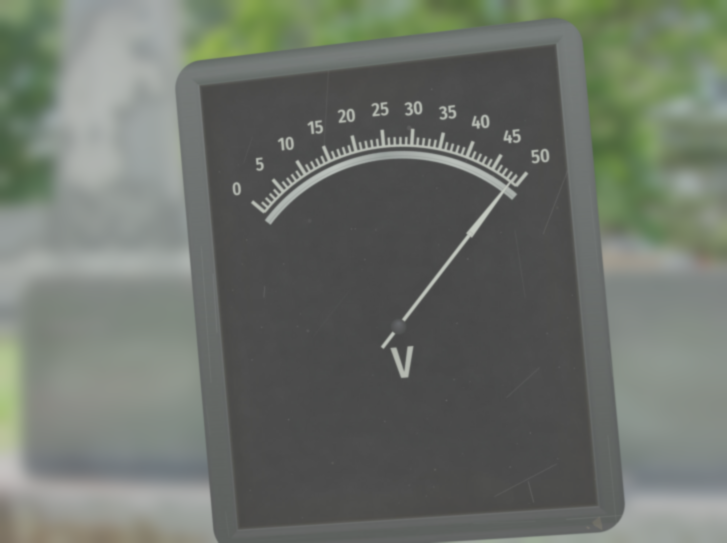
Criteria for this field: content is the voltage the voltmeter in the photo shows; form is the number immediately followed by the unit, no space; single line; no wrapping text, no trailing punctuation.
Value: 49V
